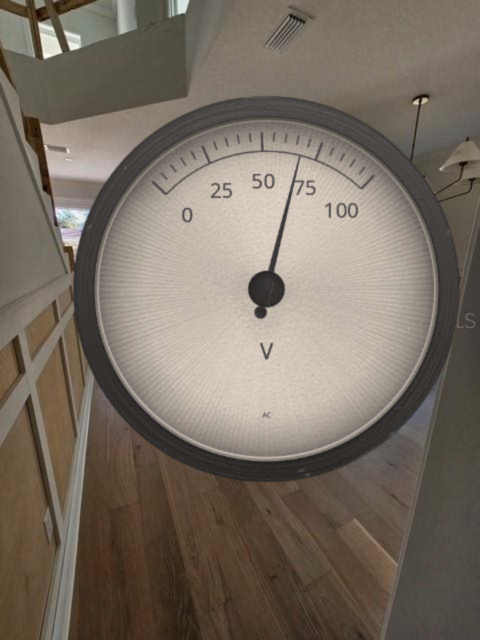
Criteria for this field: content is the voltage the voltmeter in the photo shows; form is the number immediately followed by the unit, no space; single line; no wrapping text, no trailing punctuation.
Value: 67.5V
